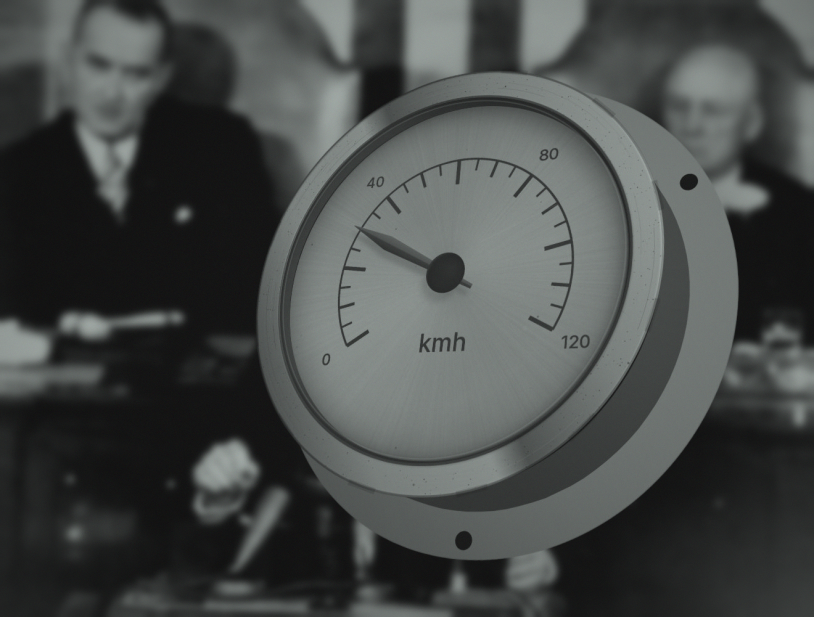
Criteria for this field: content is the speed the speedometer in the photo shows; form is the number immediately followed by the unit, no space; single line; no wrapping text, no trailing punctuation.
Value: 30km/h
